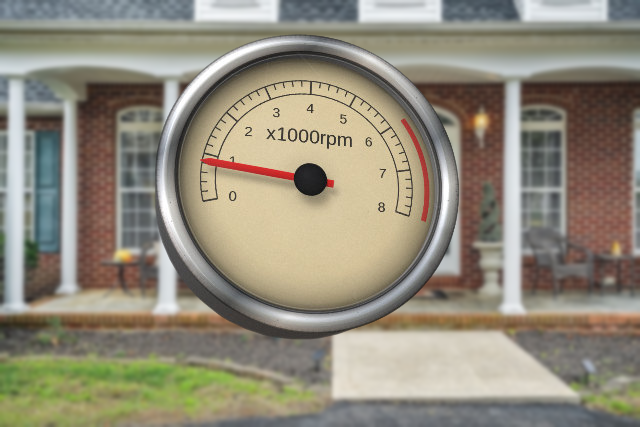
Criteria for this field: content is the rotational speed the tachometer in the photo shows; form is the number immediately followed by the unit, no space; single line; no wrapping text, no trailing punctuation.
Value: 800rpm
